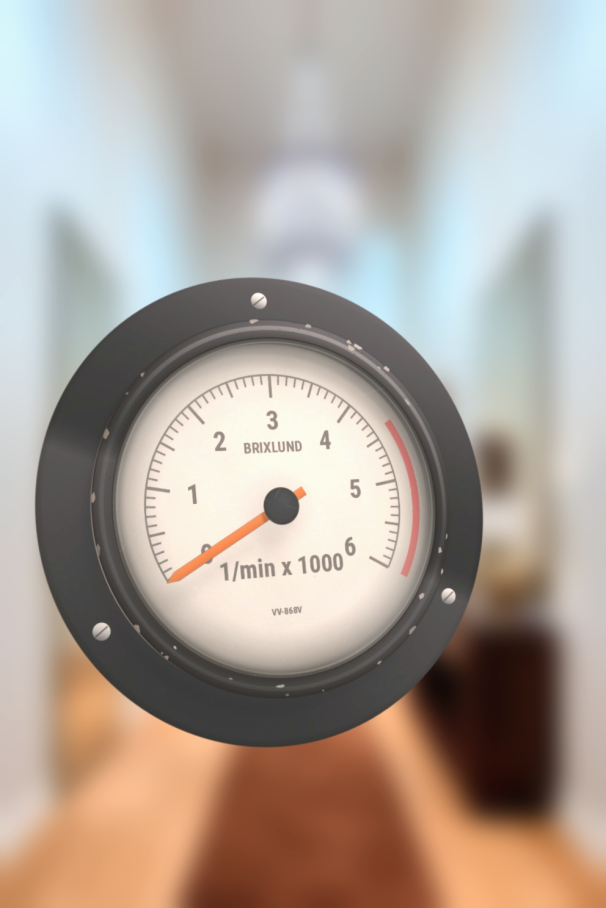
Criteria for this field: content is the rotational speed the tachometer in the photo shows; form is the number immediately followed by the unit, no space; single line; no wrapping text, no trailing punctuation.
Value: 0rpm
